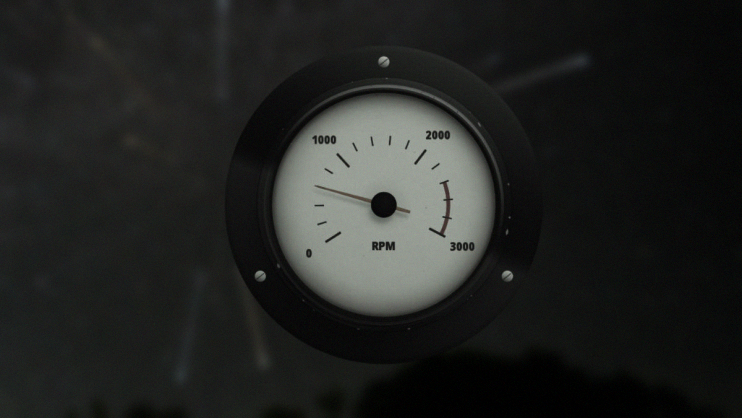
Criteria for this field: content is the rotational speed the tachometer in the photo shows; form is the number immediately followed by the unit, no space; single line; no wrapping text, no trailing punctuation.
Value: 600rpm
